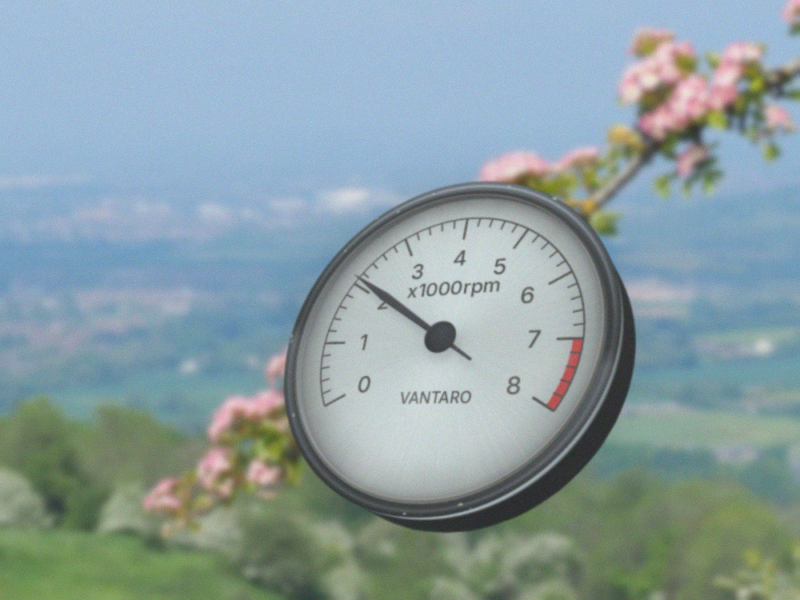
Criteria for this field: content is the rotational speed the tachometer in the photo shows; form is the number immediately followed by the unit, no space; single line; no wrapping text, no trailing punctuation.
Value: 2100rpm
